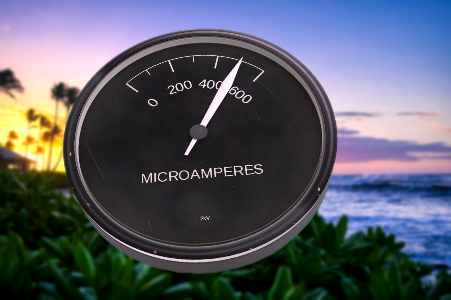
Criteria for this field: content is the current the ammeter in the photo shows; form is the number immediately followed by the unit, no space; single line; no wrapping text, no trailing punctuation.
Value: 500µA
